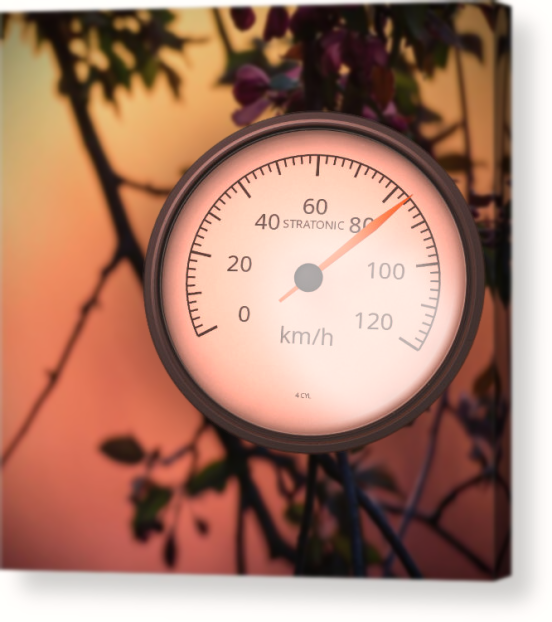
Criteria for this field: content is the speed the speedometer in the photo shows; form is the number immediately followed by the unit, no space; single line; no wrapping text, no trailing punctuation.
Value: 84km/h
